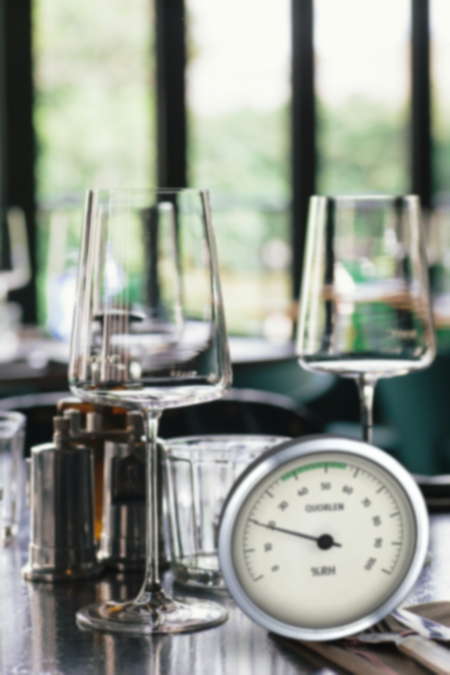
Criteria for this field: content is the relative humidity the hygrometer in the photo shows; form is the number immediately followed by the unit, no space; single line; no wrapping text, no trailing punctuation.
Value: 20%
